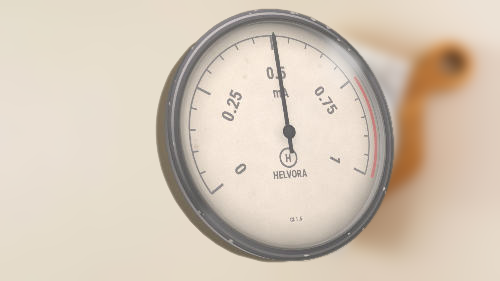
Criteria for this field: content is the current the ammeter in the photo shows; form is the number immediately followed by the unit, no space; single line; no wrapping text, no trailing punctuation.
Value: 0.5mA
